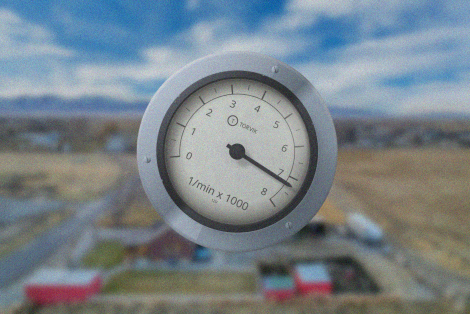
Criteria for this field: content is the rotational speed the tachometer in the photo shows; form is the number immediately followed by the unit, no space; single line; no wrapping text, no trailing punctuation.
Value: 7250rpm
